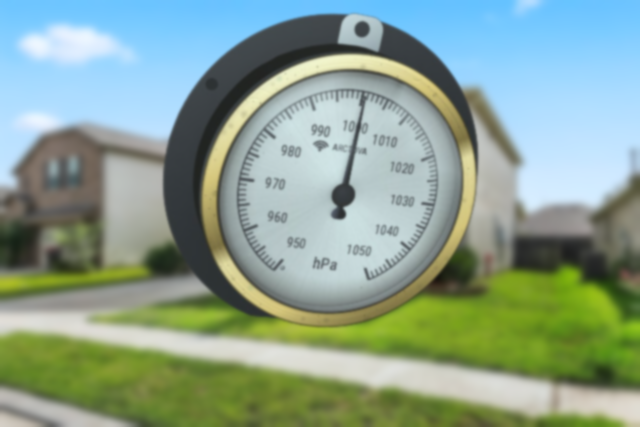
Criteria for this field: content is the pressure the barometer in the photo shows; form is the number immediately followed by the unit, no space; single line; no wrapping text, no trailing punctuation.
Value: 1000hPa
